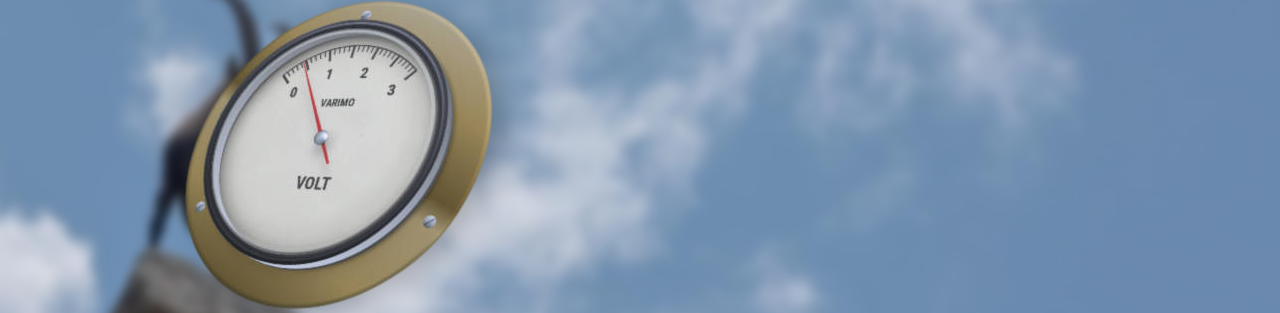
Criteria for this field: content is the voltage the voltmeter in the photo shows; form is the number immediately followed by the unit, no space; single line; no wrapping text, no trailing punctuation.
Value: 0.5V
